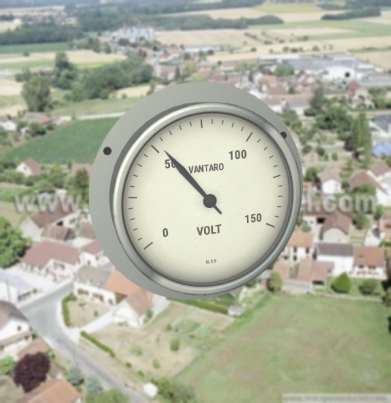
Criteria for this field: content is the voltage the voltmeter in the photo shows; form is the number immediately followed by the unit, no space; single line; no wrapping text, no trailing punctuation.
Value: 52.5V
